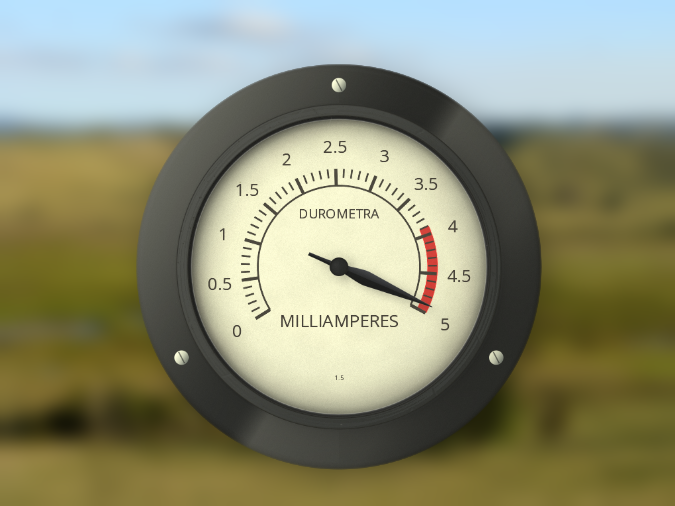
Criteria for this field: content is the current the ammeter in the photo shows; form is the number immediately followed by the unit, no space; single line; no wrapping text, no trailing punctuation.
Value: 4.9mA
